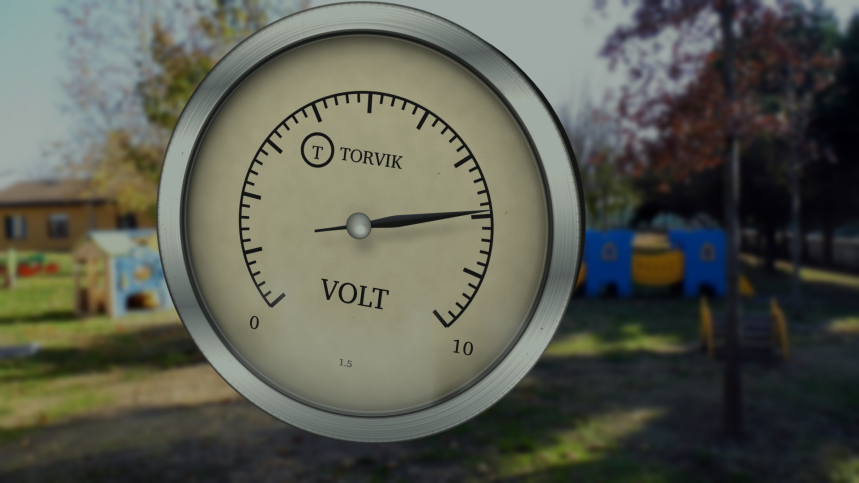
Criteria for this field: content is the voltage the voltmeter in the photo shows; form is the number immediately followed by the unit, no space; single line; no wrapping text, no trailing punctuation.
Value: 7.9V
